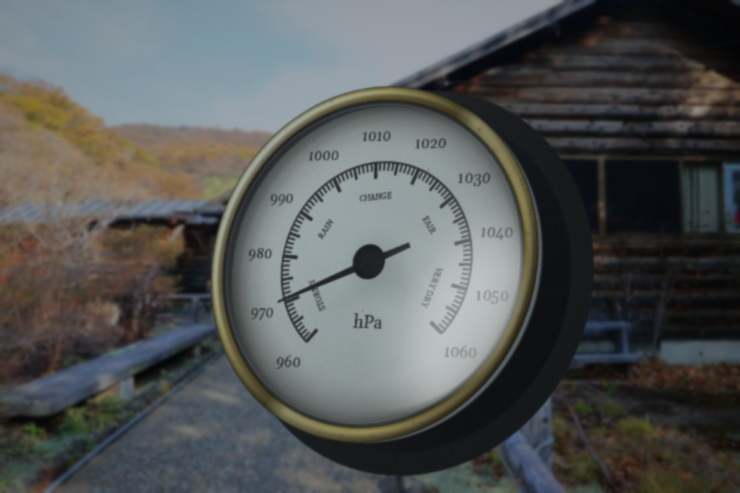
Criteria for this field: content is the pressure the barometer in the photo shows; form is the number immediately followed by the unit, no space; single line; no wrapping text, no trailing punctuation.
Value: 970hPa
